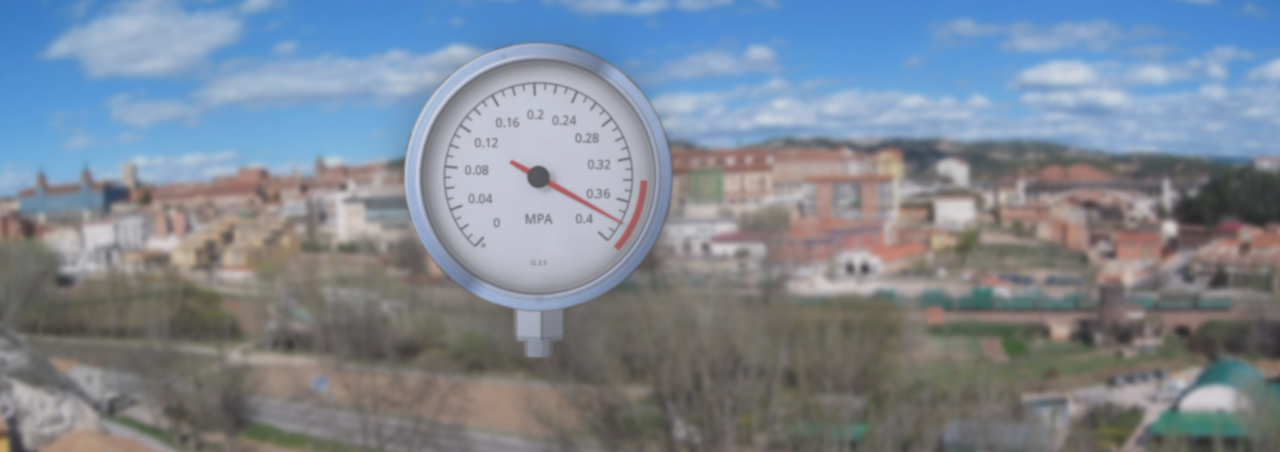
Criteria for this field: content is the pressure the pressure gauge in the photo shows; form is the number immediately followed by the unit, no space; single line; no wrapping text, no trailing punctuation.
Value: 0.38MPa
